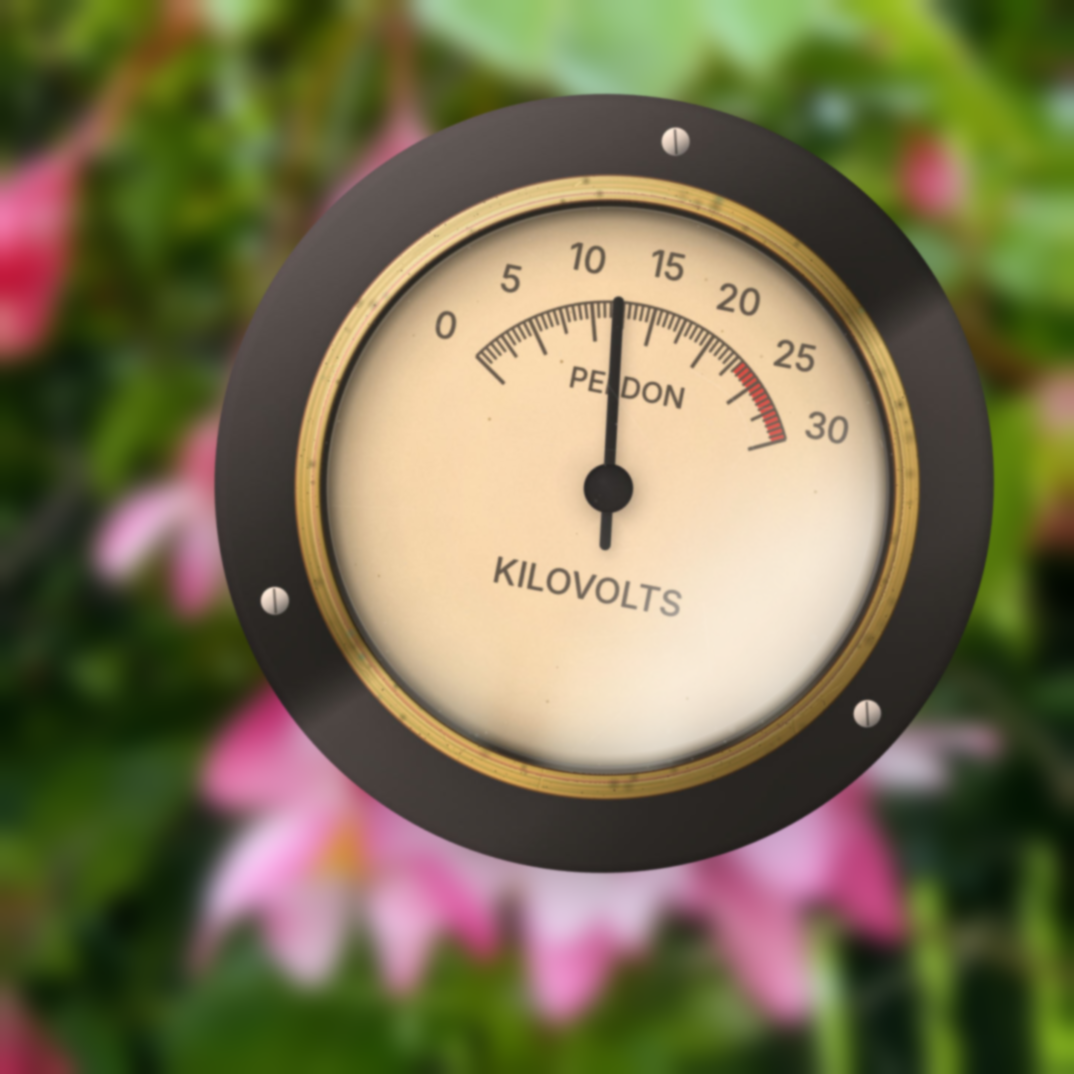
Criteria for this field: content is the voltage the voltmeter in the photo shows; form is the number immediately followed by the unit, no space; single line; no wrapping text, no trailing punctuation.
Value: 12kV
